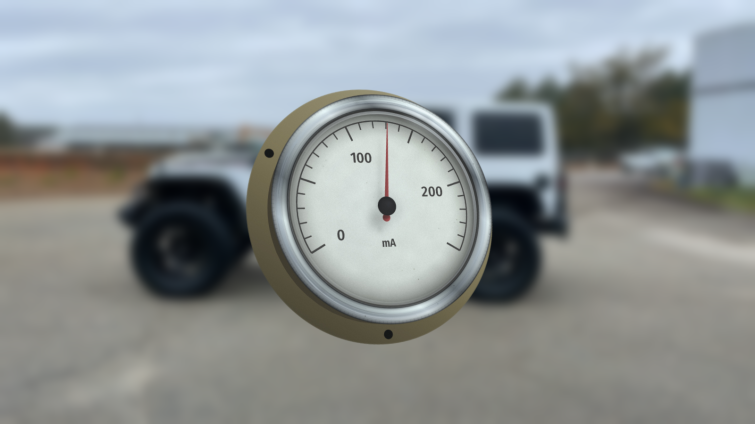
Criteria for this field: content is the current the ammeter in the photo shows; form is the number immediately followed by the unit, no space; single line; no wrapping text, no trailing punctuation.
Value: 130mA
